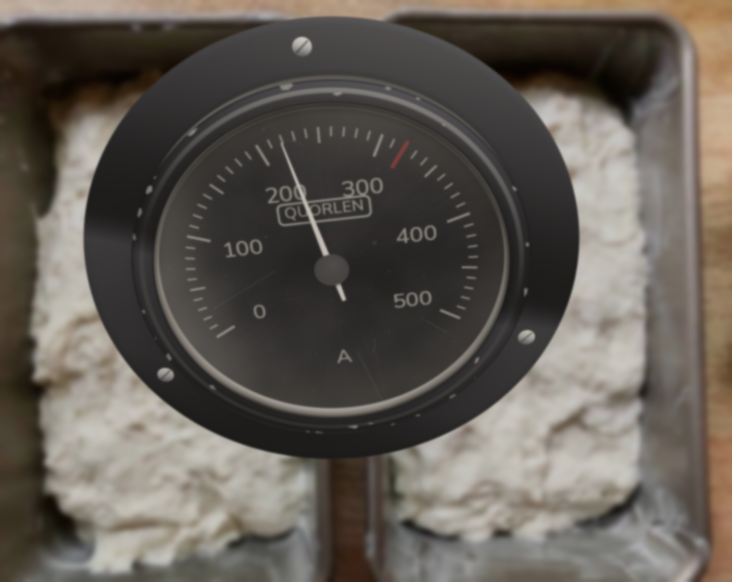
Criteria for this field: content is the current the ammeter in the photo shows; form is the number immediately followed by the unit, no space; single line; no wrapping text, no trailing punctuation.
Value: 220A
